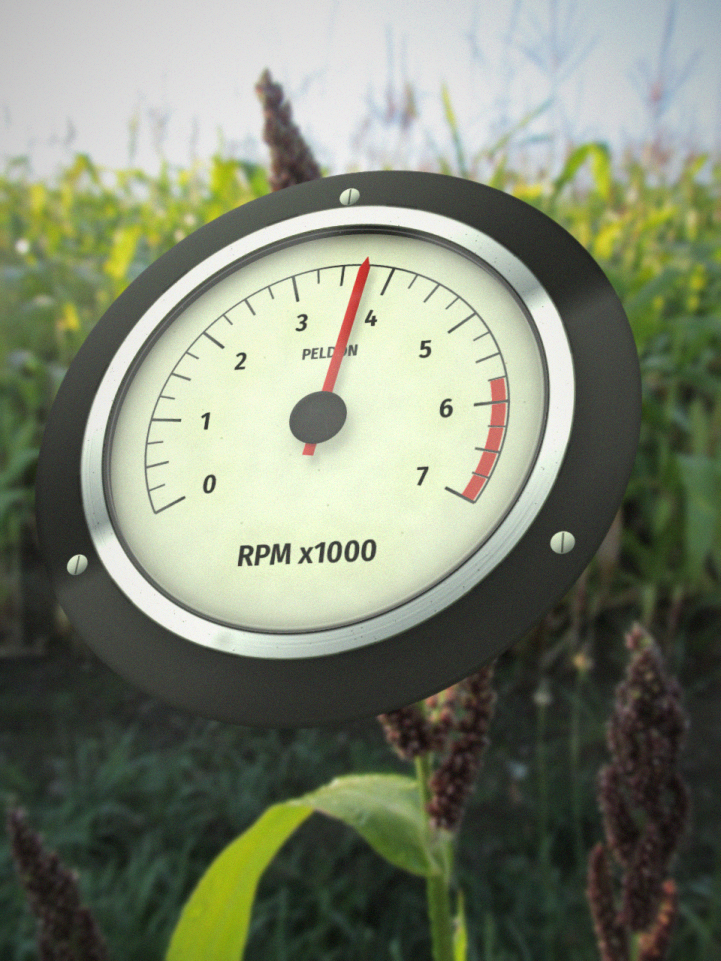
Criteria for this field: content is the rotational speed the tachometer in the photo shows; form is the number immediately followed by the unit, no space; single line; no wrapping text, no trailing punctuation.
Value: 3750rpm
